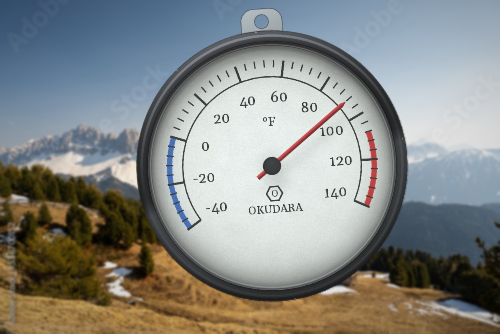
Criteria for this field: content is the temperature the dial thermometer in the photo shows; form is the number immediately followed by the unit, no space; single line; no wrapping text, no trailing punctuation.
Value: 92°F
